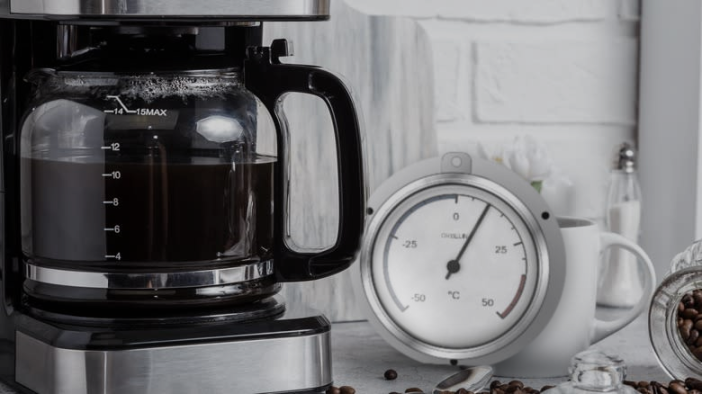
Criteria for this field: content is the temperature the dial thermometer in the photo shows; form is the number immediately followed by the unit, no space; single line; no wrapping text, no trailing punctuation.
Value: 10°C
